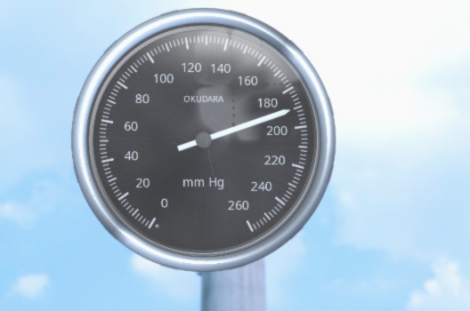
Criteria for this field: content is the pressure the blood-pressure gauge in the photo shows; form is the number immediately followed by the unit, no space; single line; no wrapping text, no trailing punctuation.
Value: 190mmHg
